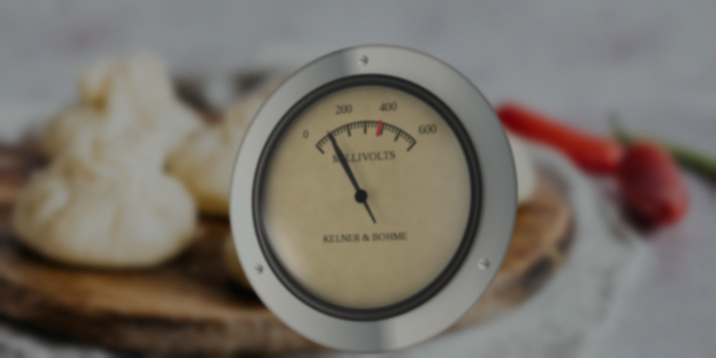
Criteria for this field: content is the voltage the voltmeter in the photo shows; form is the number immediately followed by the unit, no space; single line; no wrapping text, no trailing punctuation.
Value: 100mV
